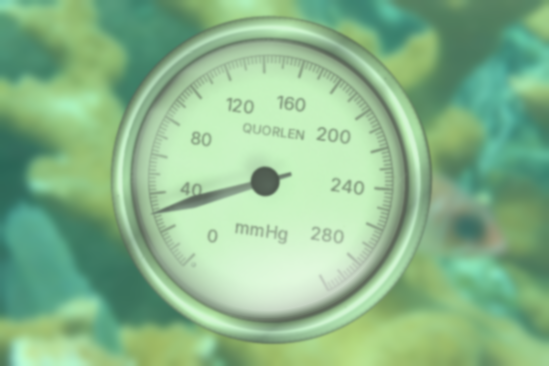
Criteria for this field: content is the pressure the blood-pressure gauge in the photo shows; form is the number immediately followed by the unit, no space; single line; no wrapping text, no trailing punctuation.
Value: 30mmHg
